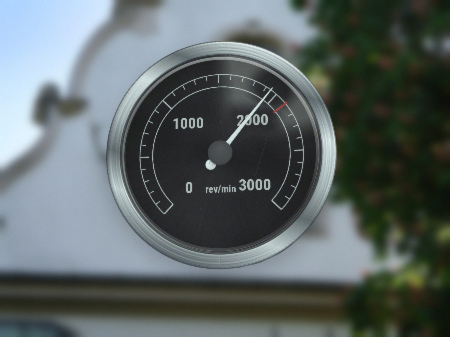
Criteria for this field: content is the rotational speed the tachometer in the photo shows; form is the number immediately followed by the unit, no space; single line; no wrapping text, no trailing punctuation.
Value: 1950rpm
